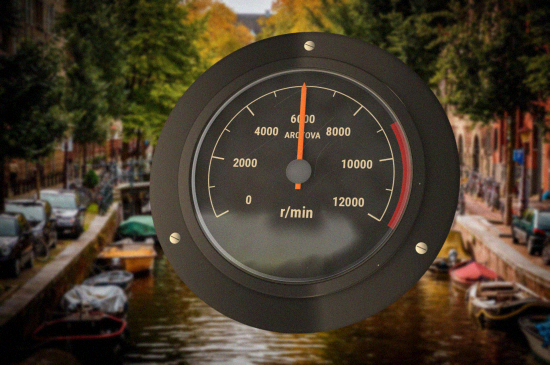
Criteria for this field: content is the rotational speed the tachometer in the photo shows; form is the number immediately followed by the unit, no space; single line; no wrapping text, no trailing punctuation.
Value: 6000rpm
